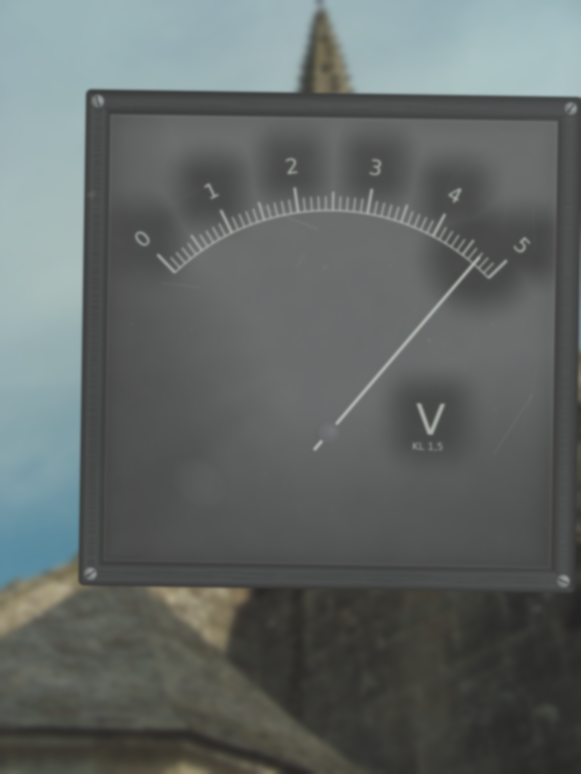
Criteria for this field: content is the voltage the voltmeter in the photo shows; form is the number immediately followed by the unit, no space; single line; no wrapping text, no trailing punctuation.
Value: 4.7V
